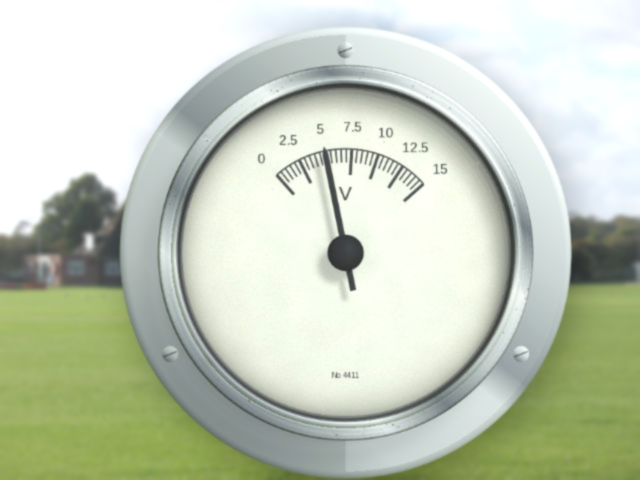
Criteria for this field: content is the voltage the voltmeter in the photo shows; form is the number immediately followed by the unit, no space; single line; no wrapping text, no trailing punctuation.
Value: 5V
